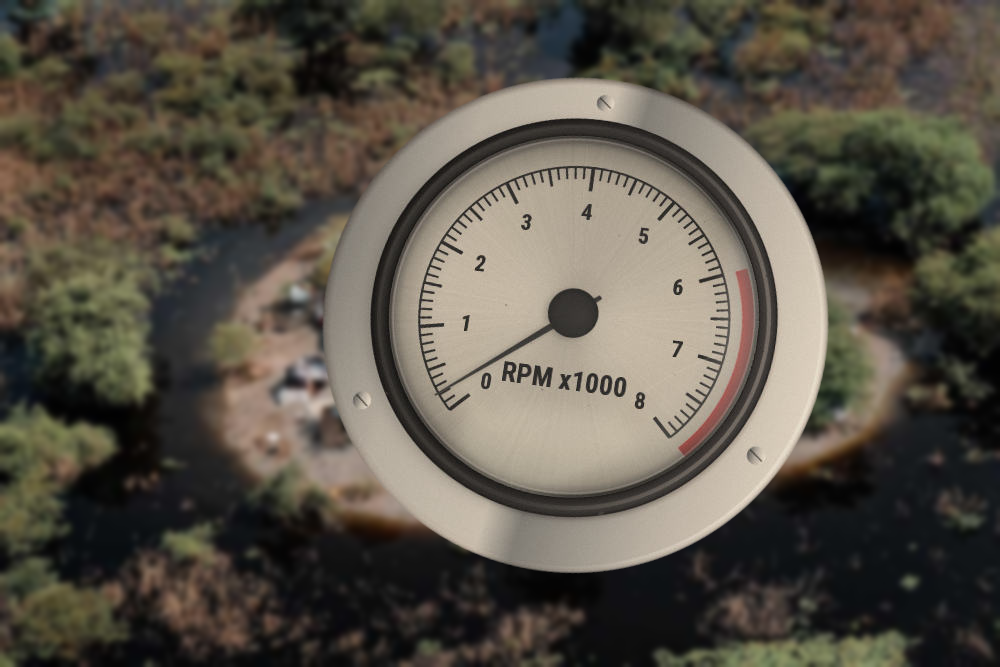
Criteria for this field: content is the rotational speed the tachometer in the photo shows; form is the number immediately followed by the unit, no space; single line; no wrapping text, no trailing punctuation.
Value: 200rpm
